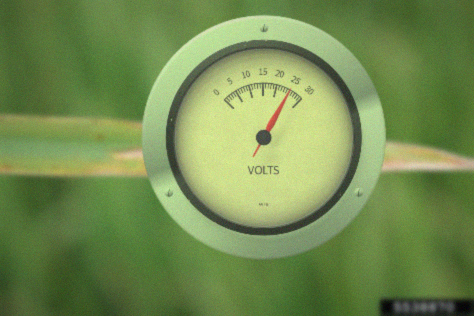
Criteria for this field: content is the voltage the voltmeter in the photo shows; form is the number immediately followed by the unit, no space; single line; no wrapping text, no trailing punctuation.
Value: 25V
